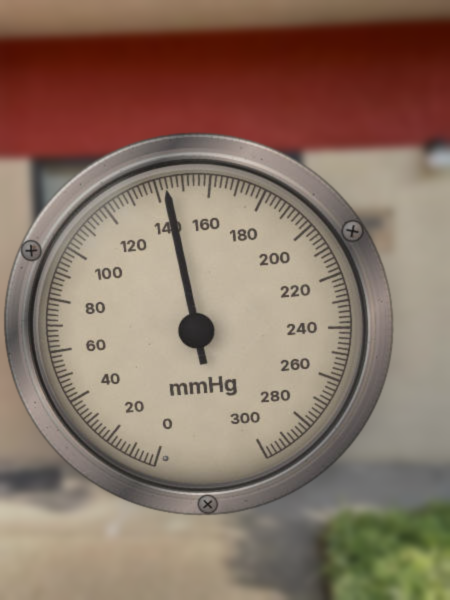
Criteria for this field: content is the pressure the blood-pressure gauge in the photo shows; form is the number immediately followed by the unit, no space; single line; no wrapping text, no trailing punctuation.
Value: 144mmHg
